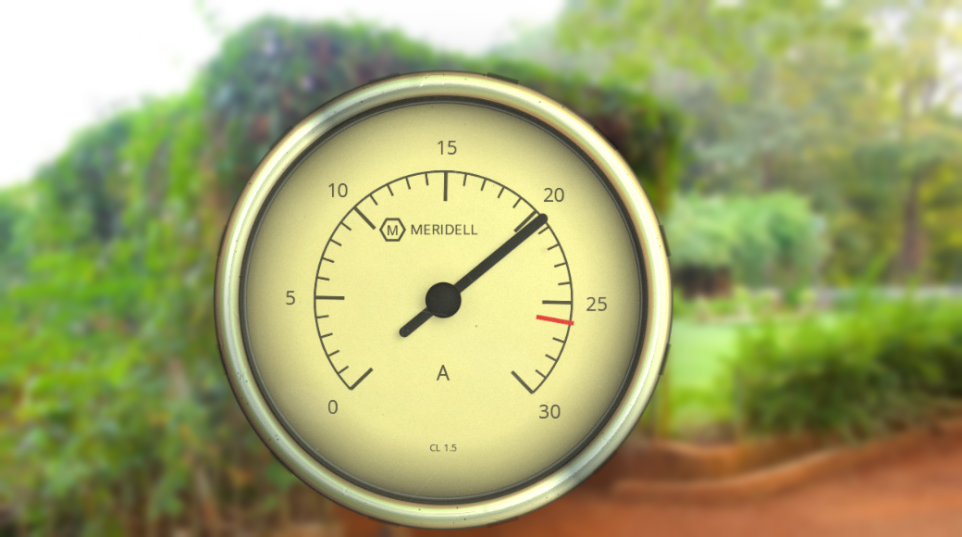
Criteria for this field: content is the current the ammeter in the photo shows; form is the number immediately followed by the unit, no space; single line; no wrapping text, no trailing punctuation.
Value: 20.5A
